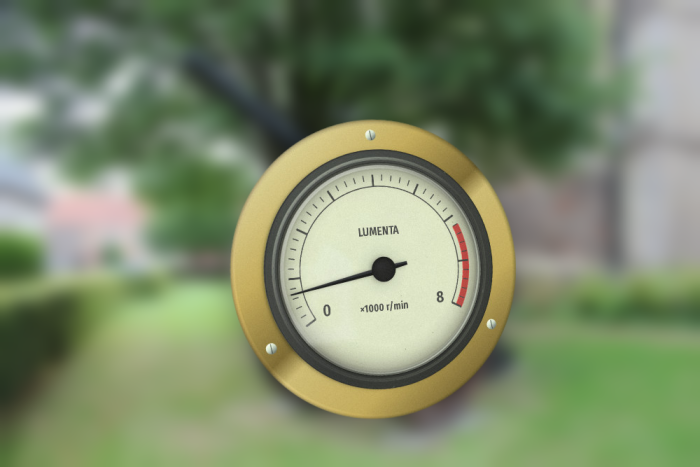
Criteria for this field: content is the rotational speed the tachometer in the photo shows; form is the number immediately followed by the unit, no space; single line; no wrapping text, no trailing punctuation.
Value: 700rpm
